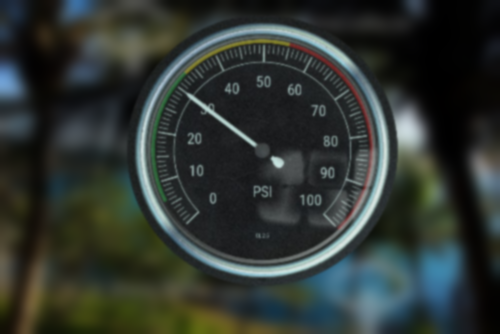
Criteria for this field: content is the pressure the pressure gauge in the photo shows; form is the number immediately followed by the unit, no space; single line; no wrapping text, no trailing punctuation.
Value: 30psi
